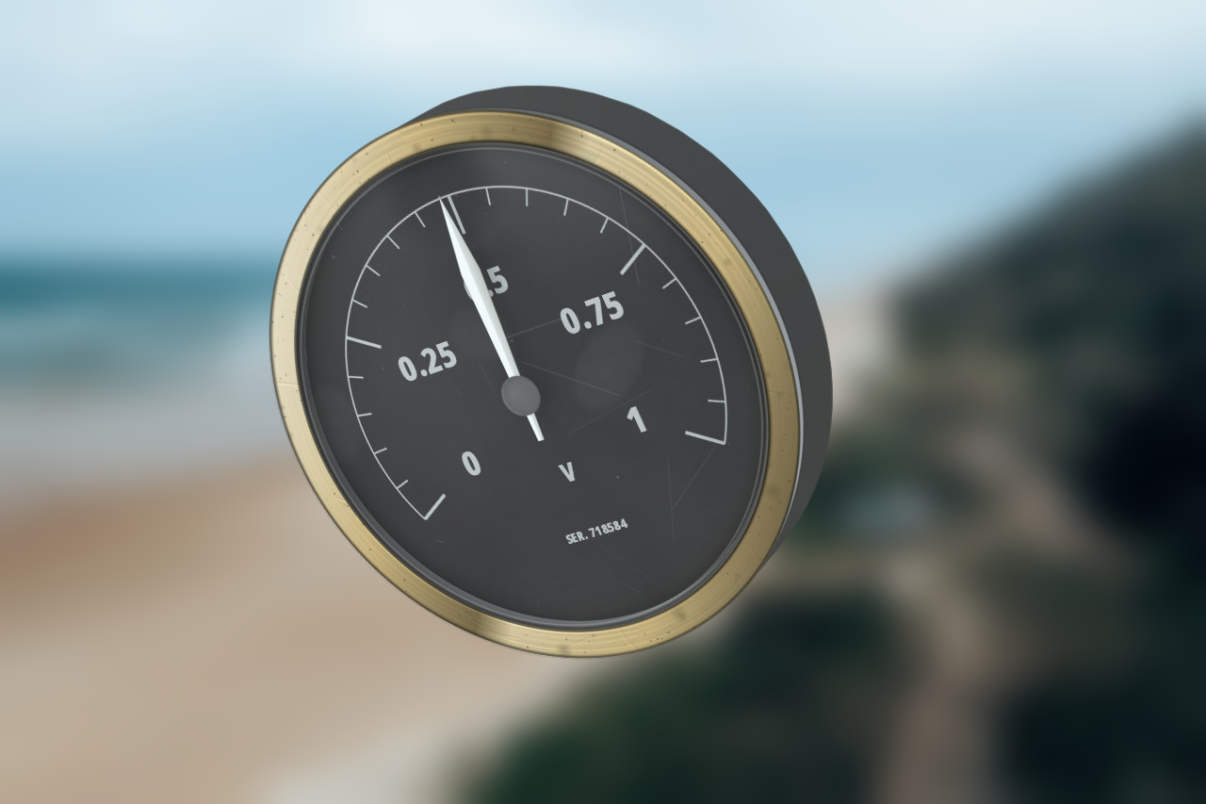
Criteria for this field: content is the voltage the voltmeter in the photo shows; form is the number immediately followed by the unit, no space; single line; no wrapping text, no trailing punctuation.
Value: 0.5V
